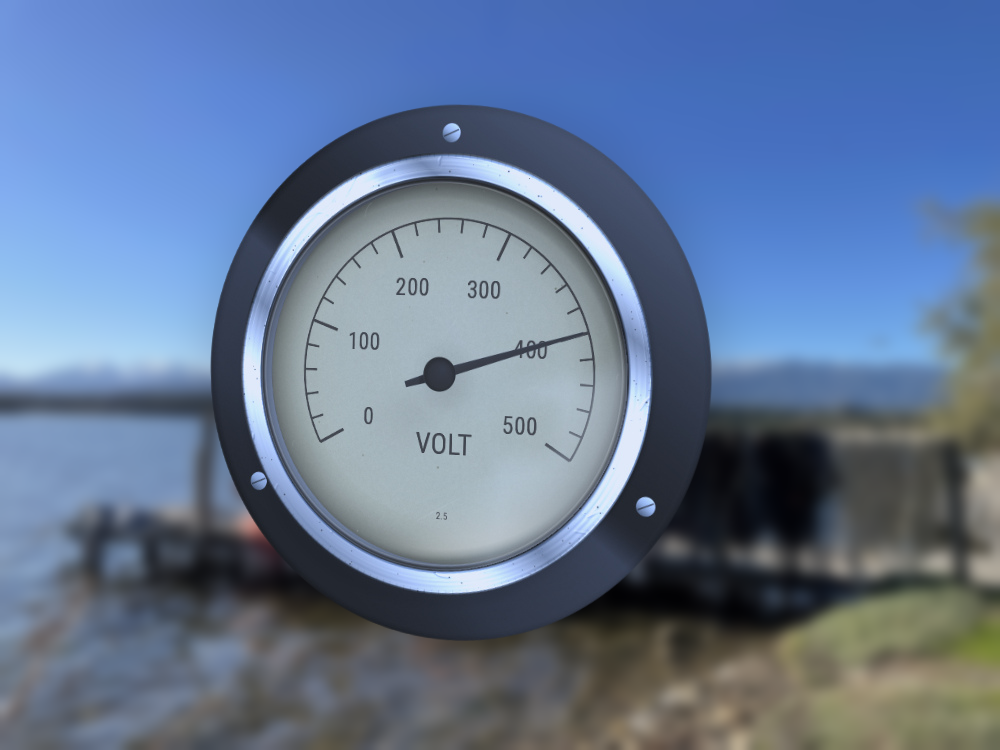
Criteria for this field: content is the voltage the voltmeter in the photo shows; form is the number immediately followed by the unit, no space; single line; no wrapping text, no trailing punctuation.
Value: 400V
